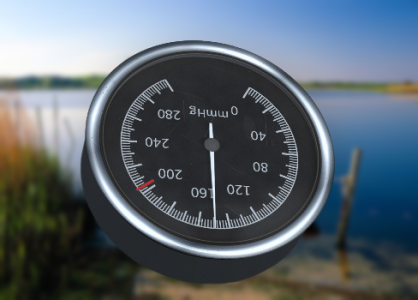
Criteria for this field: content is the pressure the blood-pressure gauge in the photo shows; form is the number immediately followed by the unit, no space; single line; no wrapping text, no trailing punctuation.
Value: 150mmHg
